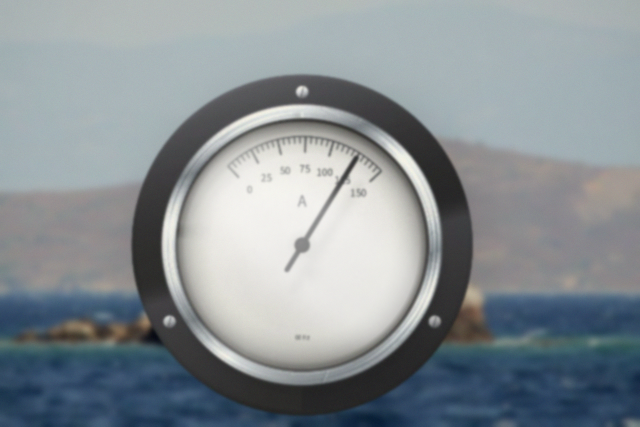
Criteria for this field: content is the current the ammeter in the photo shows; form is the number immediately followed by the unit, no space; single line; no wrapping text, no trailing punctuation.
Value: 125A
